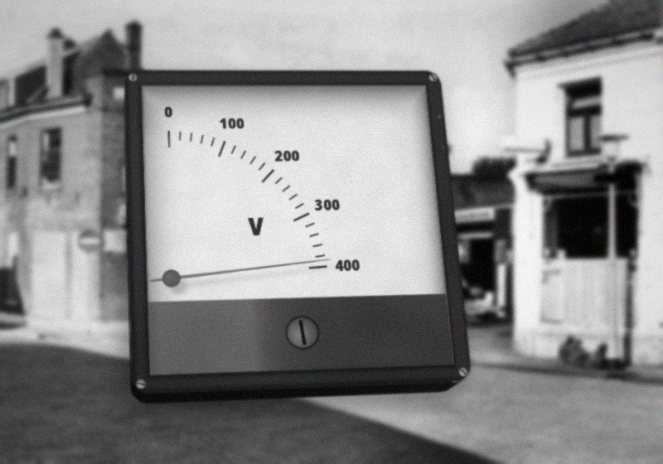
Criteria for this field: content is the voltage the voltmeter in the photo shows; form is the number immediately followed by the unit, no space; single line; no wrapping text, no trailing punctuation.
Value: 390V
